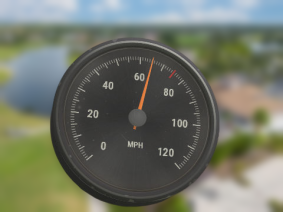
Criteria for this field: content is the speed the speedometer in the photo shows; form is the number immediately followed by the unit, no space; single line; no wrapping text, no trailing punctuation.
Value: 65mph
